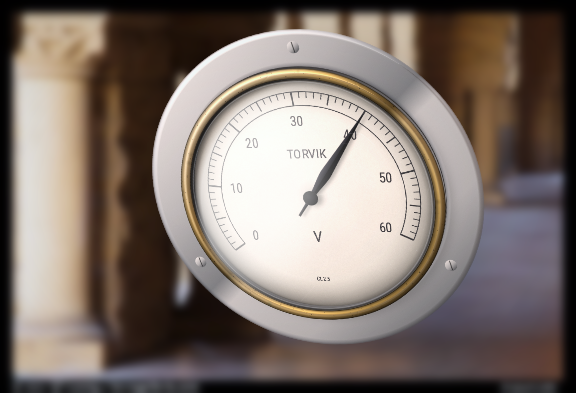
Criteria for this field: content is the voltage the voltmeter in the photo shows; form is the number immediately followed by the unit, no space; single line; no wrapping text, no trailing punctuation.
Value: 40V
